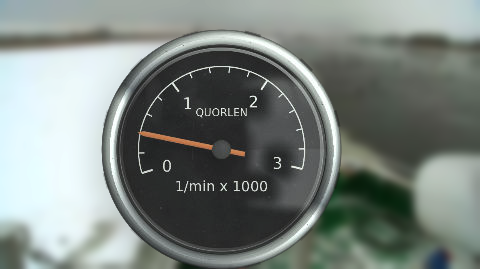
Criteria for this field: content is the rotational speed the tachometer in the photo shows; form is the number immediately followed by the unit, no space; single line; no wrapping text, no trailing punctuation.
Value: 400rpm
